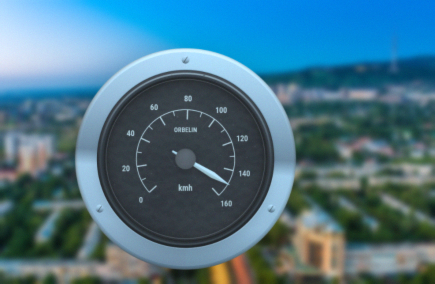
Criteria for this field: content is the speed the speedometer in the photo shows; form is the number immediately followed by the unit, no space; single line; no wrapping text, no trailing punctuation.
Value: 150km/h
